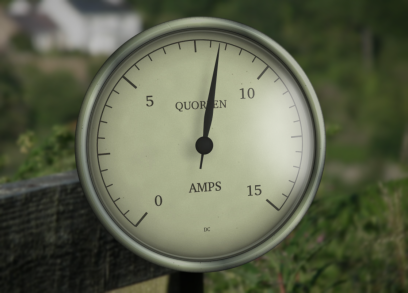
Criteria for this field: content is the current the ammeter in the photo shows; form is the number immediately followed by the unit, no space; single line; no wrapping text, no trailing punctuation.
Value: 8.25A
